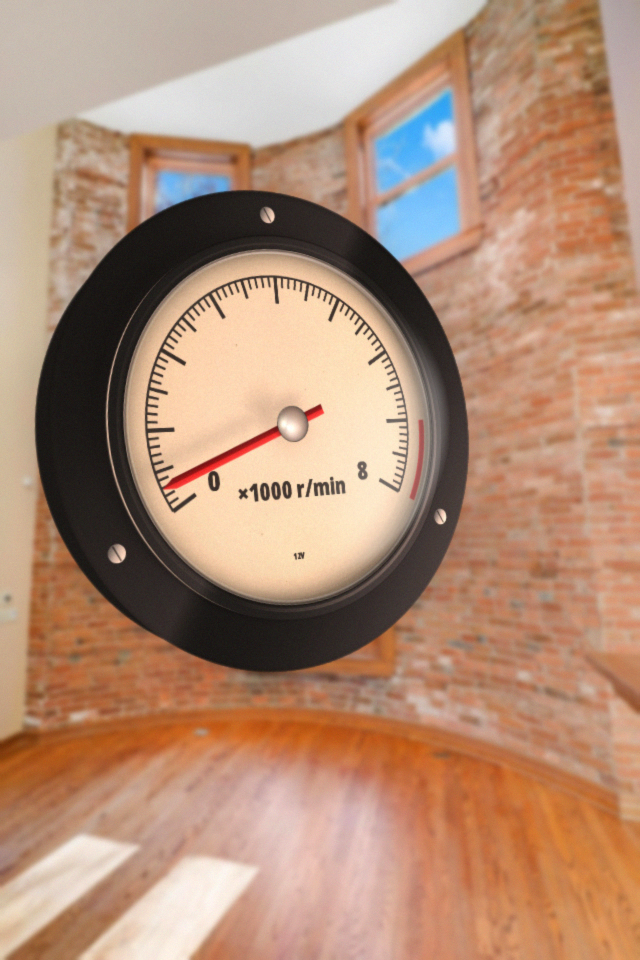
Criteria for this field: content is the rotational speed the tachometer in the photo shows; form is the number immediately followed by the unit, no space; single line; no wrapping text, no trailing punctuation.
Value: 300rpm
